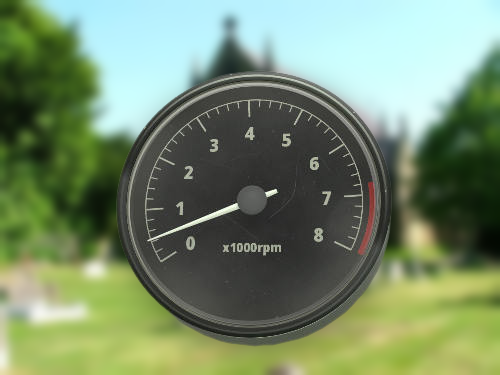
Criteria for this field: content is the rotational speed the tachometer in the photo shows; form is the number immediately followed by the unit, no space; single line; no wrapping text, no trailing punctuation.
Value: 400rpm
